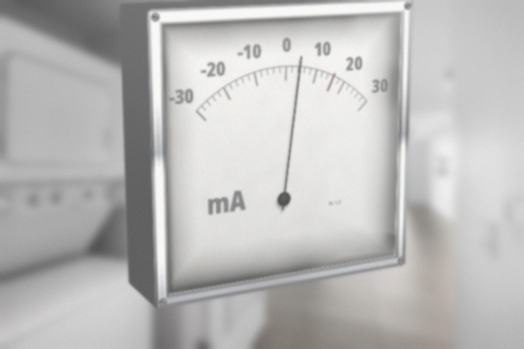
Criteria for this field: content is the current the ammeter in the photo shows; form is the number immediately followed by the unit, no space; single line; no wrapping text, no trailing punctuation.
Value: 4mA
